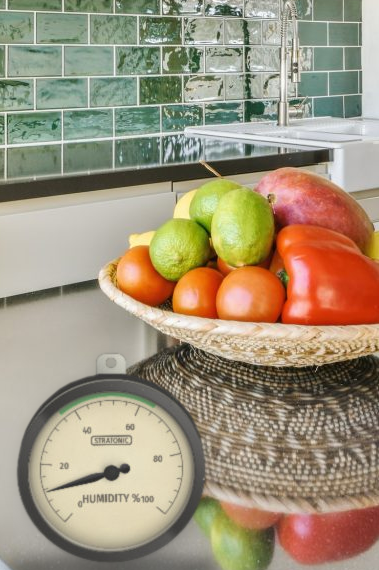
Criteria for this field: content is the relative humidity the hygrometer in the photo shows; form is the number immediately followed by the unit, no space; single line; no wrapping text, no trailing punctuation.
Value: 12%
